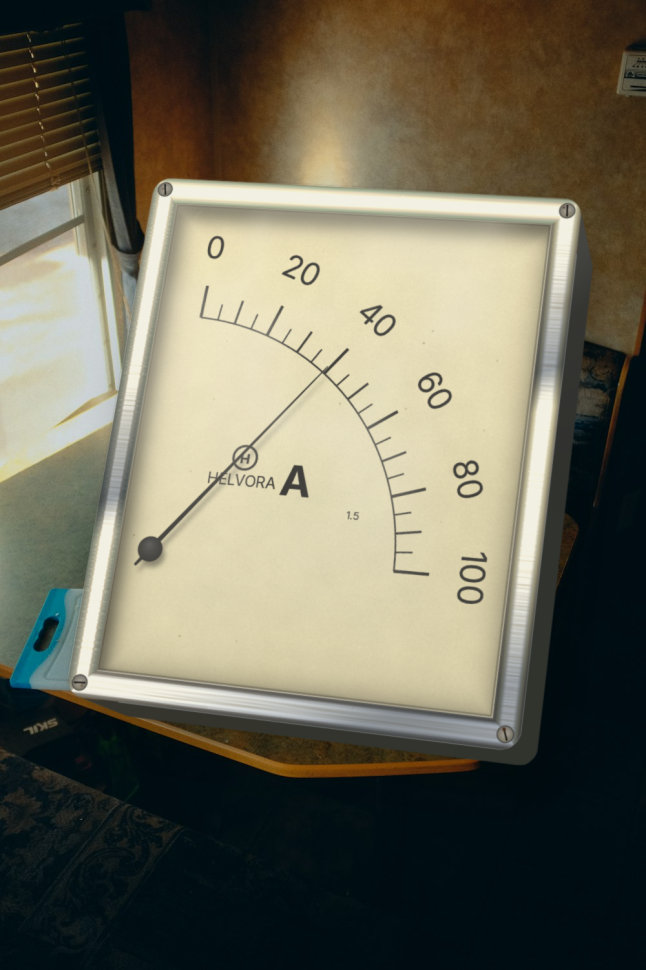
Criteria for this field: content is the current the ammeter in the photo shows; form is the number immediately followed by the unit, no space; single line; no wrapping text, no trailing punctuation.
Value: 40A
